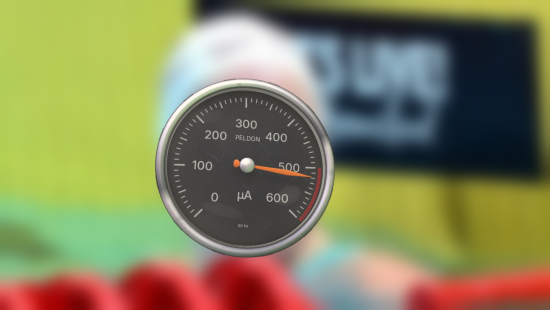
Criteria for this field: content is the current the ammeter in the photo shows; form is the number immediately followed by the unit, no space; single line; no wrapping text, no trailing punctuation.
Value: 520µA
